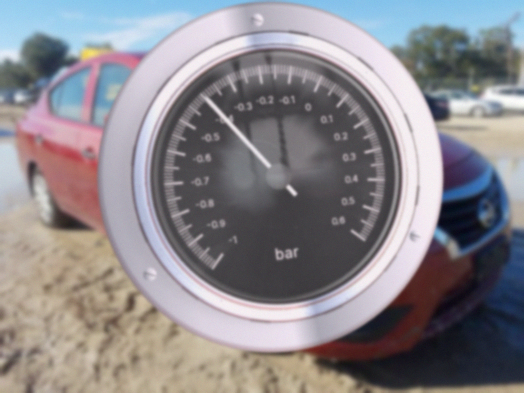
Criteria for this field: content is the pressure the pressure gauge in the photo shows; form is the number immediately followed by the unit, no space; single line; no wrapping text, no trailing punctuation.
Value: -0.4bar
